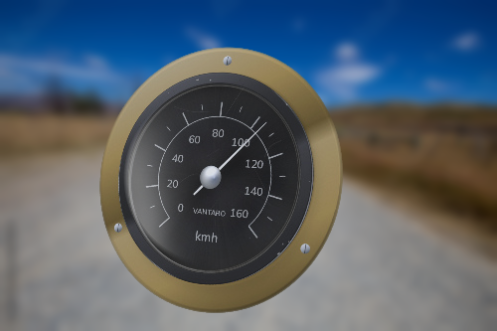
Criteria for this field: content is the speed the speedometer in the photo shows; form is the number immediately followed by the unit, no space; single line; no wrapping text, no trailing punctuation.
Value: 105km/h
